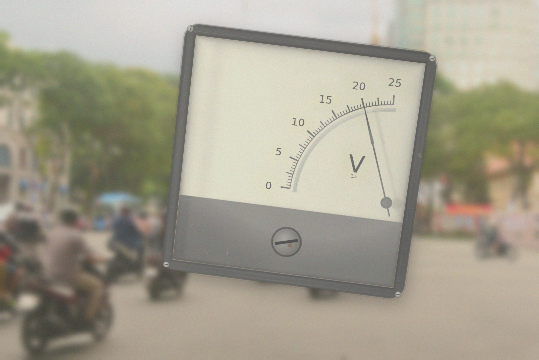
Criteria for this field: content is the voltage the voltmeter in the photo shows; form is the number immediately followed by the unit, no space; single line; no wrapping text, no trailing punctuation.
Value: 20V
